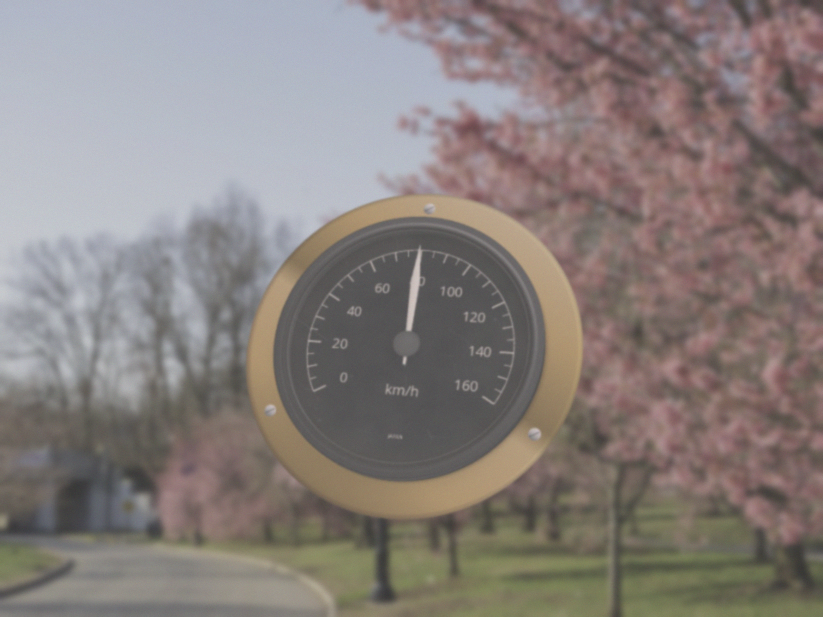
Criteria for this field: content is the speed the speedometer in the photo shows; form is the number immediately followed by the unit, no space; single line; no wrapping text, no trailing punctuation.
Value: 80km/h
